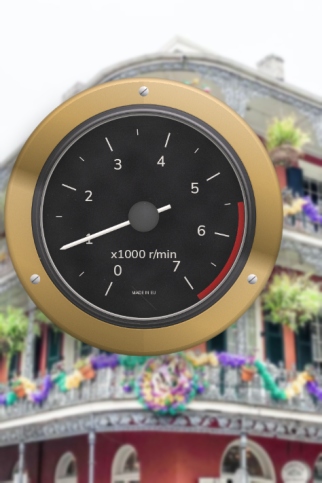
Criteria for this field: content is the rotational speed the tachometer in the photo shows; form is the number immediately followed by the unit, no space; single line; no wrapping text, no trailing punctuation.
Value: 1000rpm
